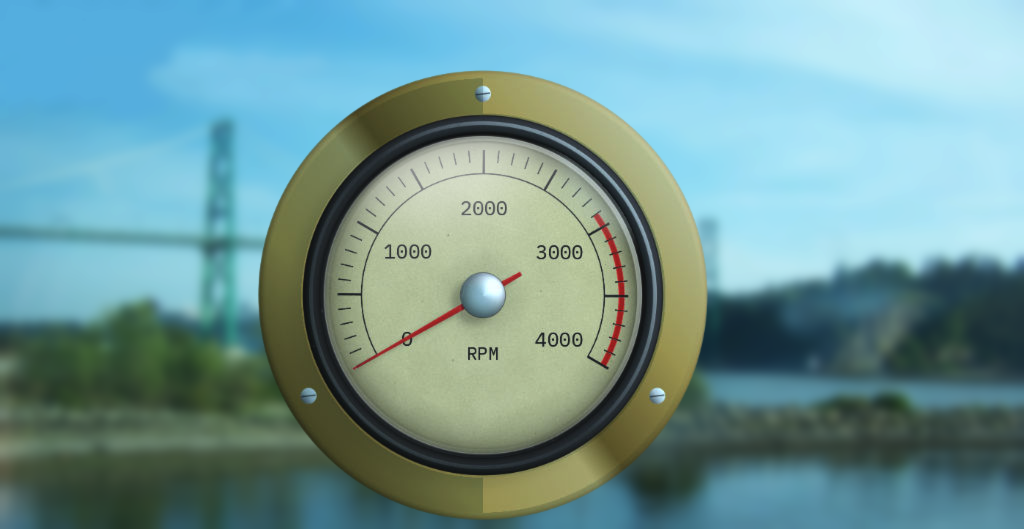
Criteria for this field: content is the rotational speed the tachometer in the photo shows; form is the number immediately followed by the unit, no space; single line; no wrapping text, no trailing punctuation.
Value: 0rpm
